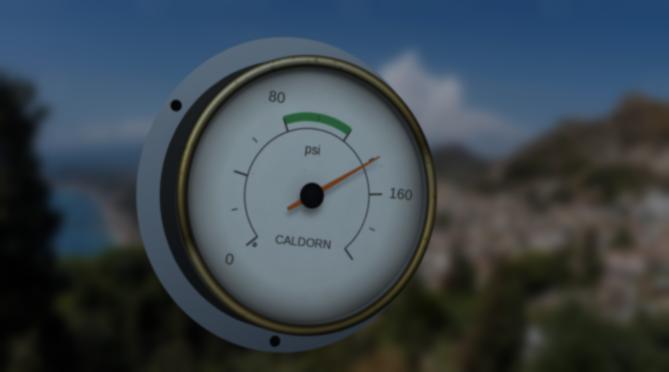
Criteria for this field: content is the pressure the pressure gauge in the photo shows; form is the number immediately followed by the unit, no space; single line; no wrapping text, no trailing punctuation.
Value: 140psi
